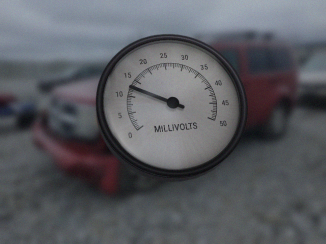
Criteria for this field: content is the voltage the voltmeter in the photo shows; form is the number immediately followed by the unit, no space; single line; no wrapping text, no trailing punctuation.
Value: 12.5mV
